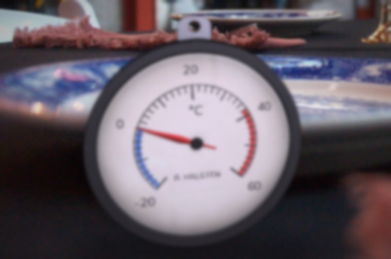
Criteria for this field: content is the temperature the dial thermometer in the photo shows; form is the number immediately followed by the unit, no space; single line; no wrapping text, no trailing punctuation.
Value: 0°C
